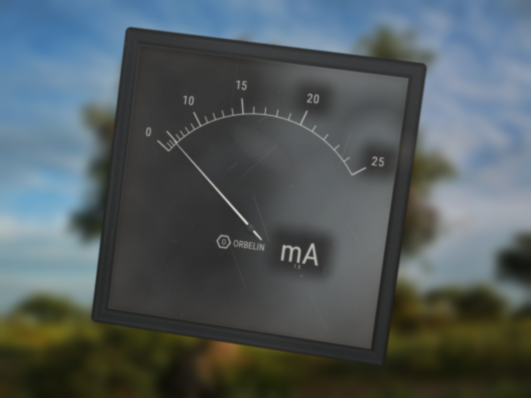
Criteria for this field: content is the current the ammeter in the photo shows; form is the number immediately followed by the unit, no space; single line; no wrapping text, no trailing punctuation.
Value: 5mA
